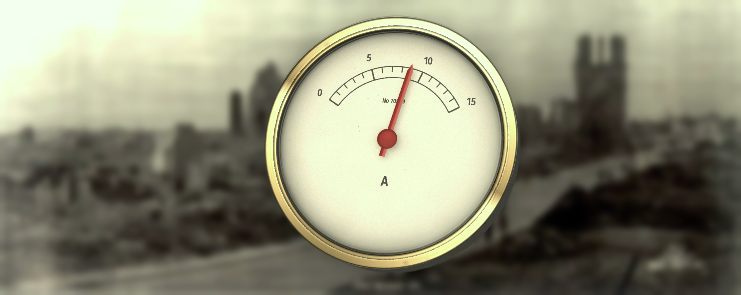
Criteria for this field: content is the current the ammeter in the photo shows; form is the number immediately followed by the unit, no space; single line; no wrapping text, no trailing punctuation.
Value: 9A
